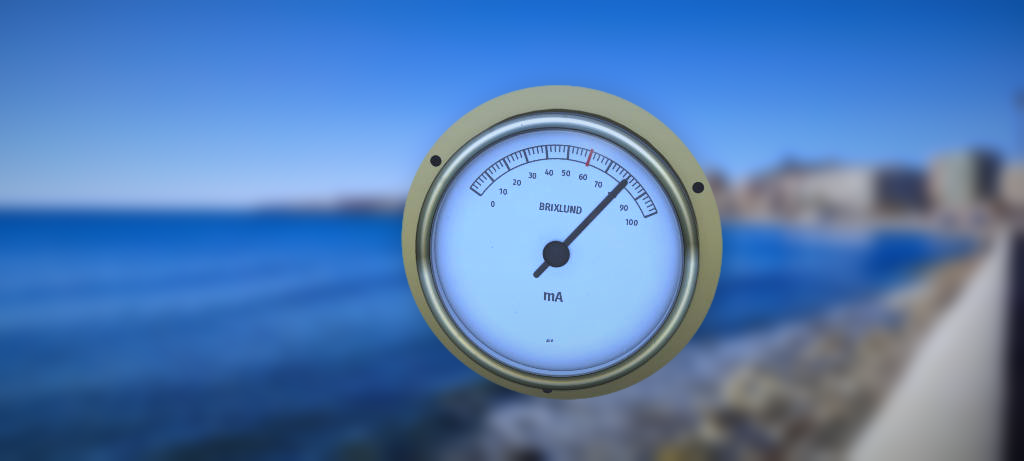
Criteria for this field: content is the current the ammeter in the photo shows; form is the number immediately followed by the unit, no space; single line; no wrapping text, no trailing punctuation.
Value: 80mA
